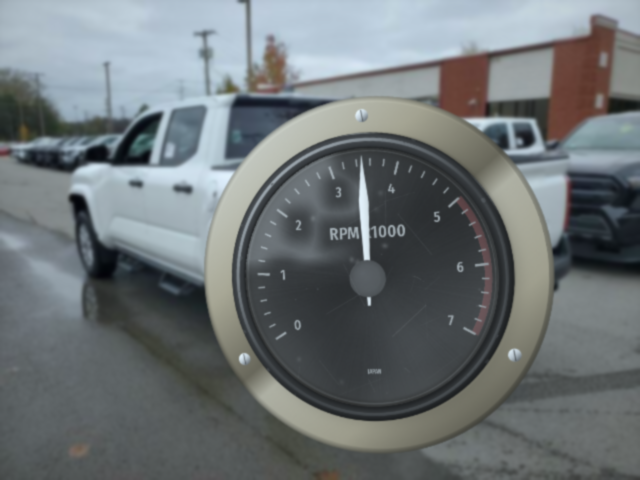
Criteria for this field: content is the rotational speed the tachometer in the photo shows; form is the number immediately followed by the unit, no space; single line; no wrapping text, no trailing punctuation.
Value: 3500rpm
